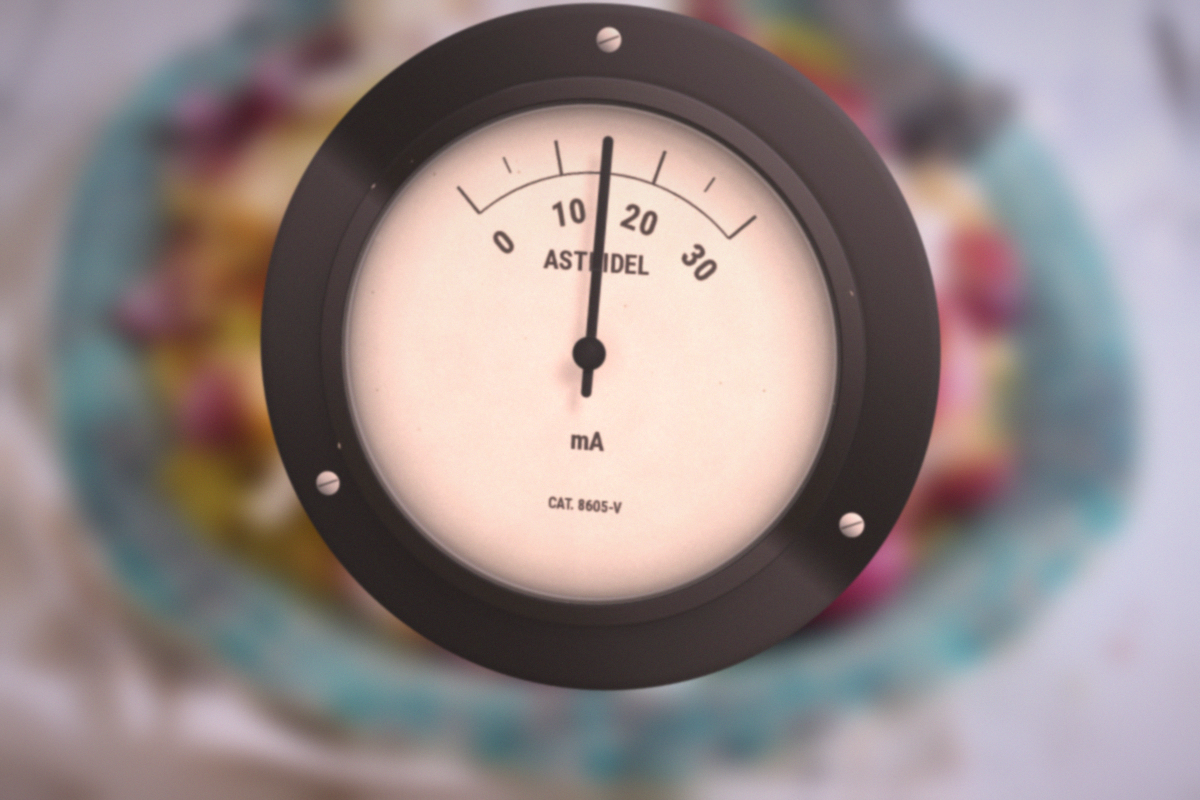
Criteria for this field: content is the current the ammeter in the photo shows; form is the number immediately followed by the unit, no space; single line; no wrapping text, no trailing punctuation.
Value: 15mA
